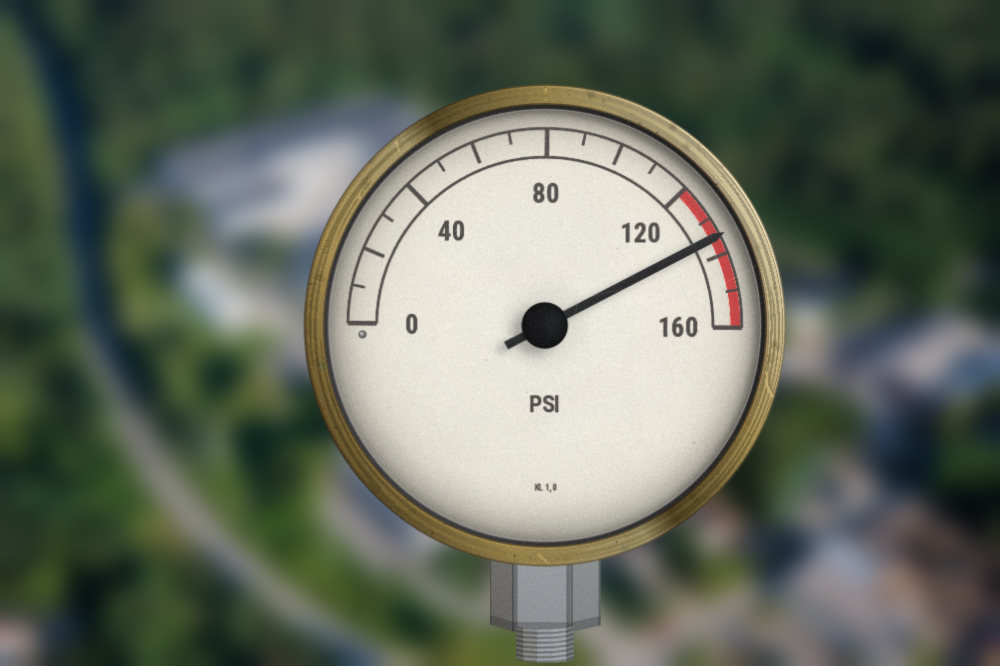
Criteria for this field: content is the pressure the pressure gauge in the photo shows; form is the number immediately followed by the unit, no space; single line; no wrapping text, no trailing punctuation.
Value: 135psi
